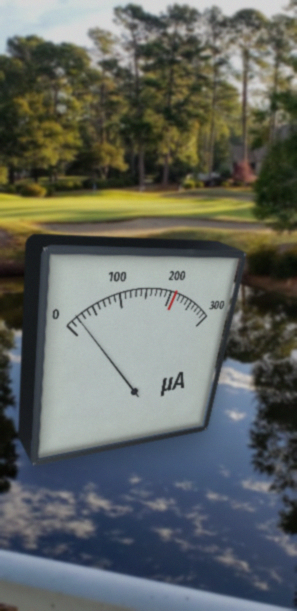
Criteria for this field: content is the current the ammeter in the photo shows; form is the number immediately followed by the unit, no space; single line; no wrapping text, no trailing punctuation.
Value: 20µA
